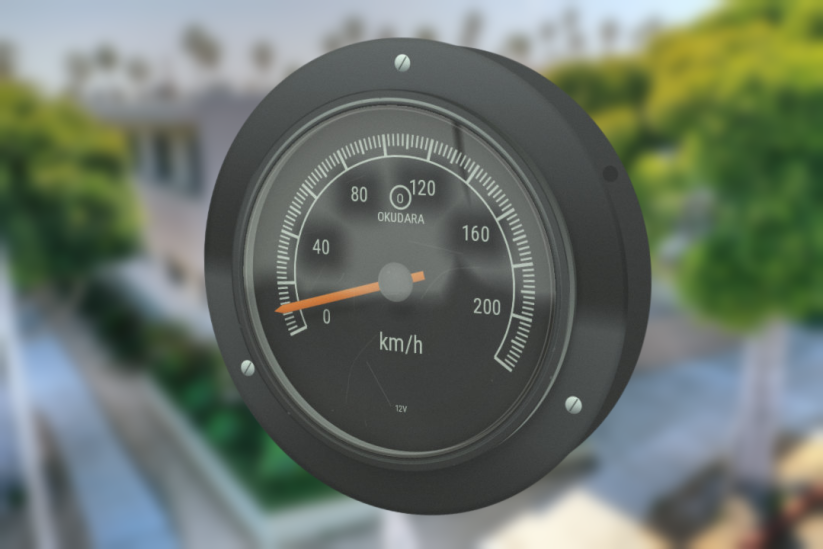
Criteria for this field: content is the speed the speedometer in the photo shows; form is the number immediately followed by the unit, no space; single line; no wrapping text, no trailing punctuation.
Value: 10km/h
